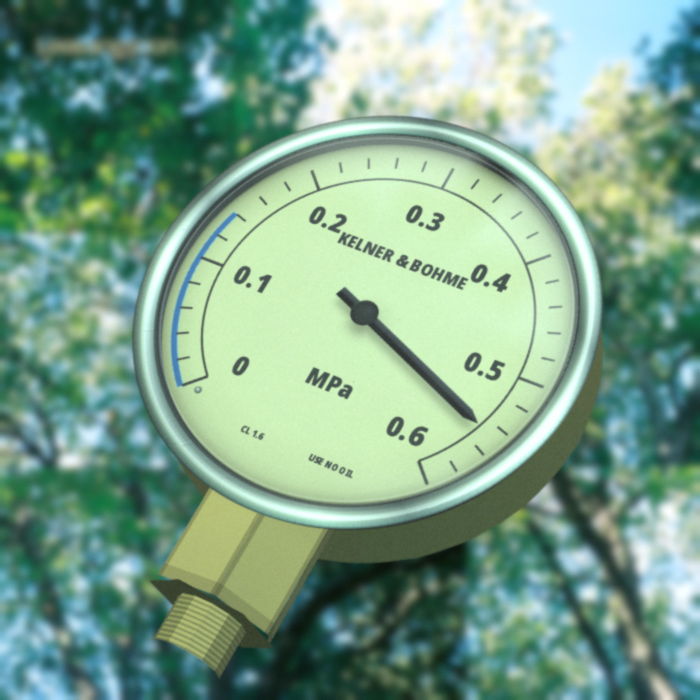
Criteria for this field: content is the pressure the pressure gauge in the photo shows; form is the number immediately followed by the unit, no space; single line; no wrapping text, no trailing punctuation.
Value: 0.55MPa
